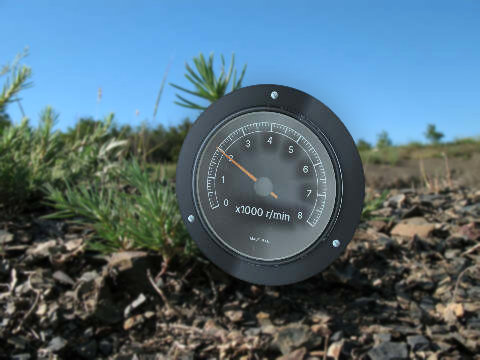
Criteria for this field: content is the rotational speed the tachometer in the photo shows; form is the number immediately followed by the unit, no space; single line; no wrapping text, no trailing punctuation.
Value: 2000rpm
